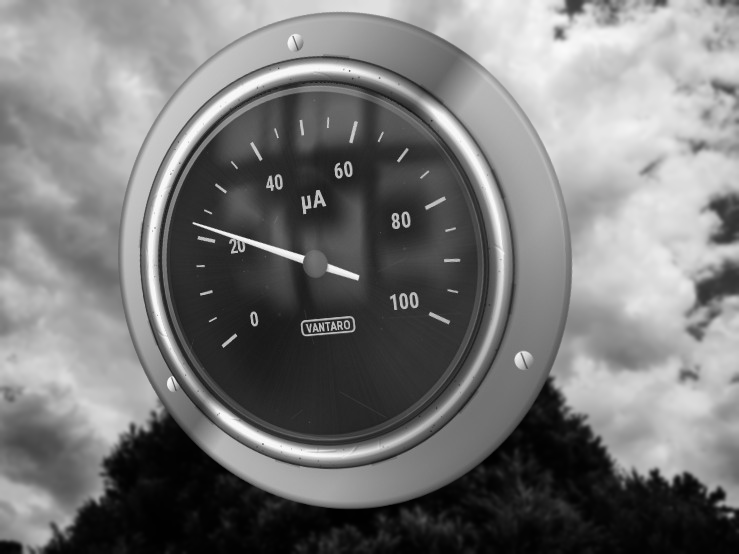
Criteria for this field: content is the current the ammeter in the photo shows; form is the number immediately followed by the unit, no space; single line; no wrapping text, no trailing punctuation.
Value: 22.5µA
